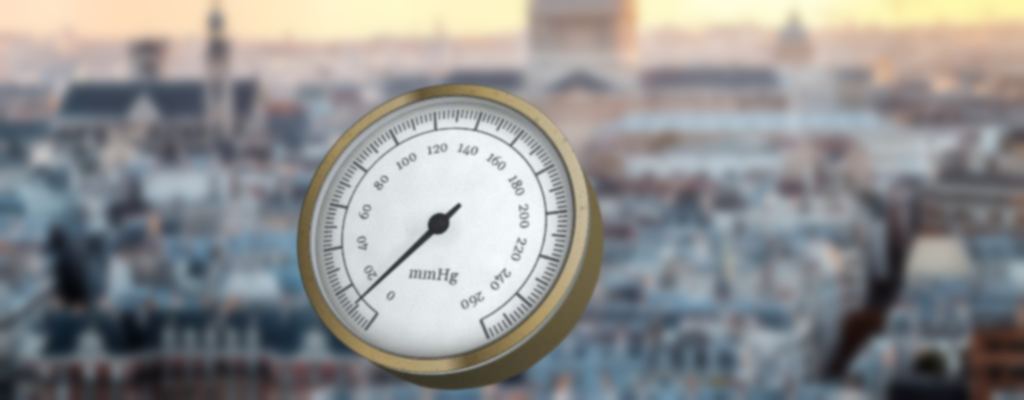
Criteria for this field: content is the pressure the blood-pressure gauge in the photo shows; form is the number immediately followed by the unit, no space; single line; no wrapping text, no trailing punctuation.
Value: 10mmHg
